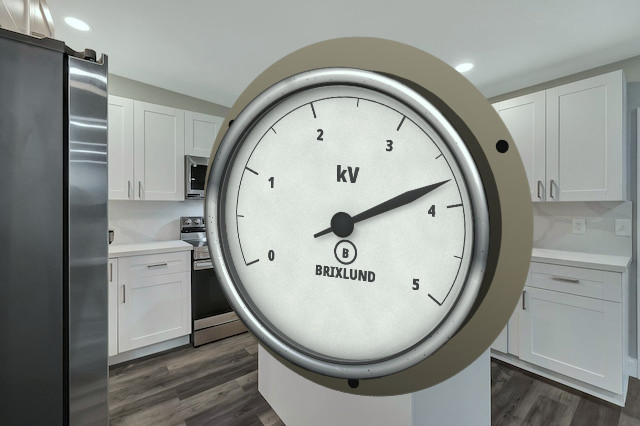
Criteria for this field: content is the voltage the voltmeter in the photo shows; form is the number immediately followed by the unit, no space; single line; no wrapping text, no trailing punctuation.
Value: 3.75kV
